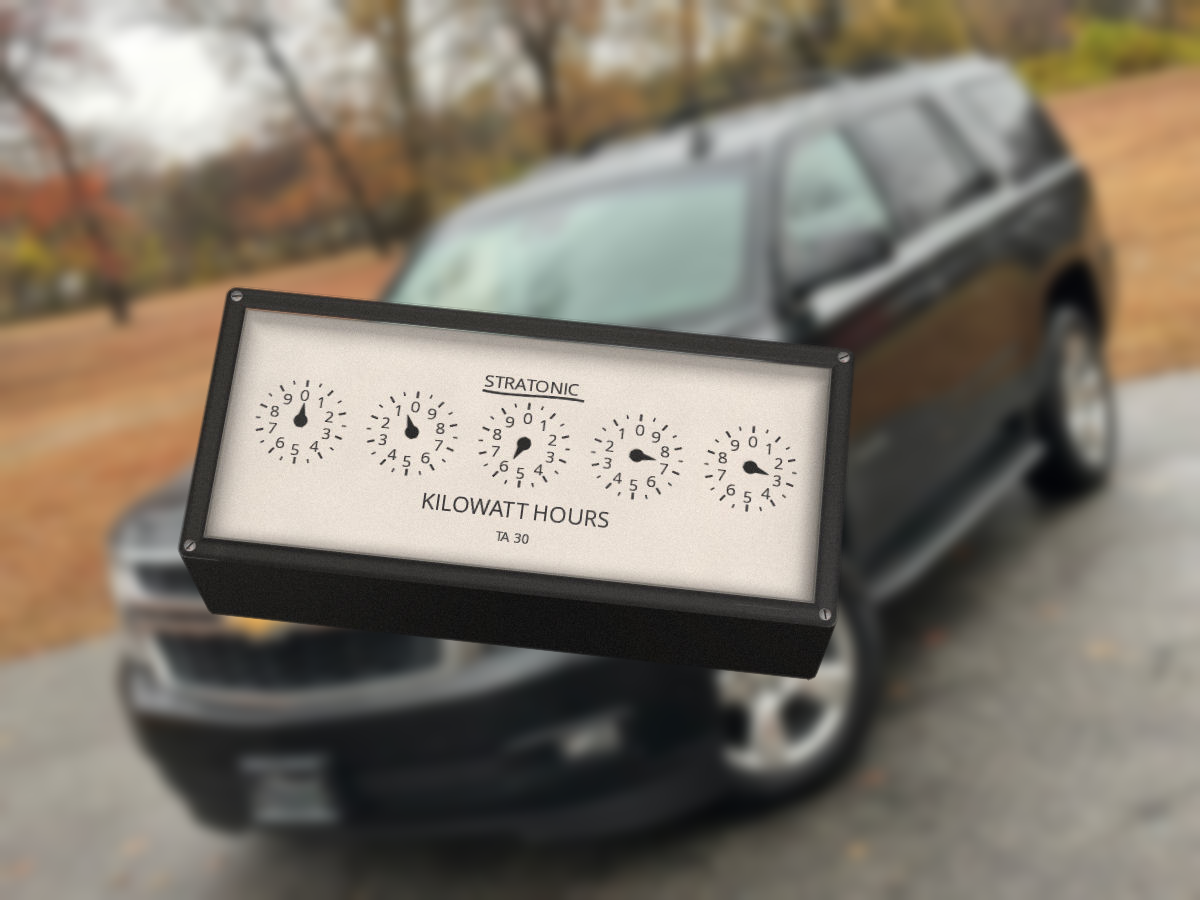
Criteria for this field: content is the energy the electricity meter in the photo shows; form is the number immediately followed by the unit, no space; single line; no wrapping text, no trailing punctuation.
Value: 573kWh
